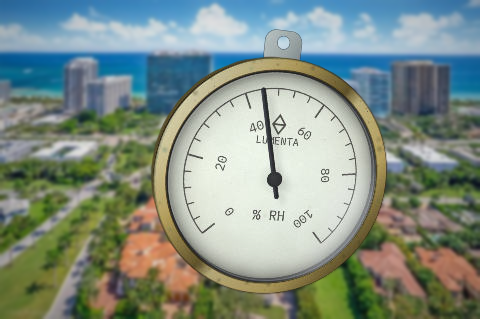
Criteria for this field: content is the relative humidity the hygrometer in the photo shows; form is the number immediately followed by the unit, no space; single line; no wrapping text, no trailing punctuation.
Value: 44%
